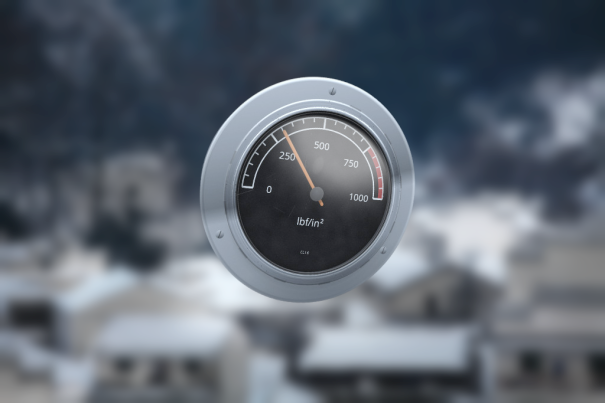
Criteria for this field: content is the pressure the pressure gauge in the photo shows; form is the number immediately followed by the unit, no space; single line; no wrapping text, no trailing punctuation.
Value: 300psi
